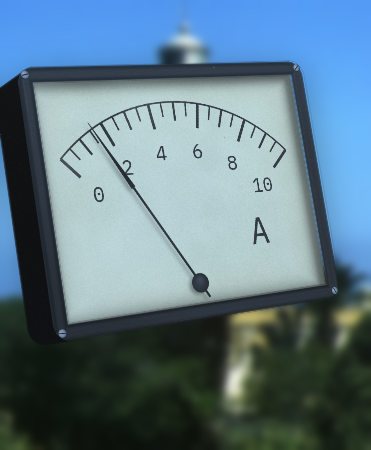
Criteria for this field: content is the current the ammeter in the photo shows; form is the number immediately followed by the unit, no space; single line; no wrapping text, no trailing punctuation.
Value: 1.5A
